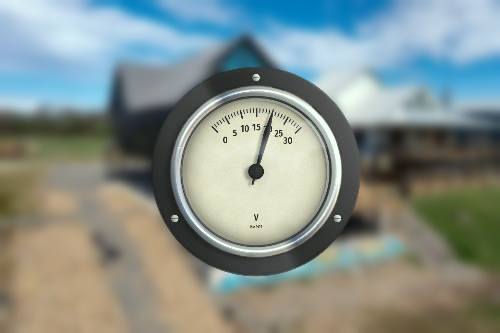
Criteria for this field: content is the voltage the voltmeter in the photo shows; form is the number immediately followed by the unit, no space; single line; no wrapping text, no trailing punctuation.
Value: 20V
